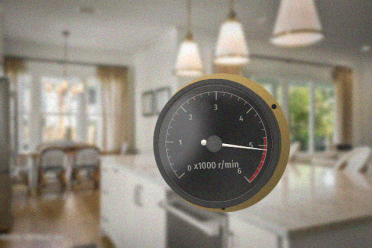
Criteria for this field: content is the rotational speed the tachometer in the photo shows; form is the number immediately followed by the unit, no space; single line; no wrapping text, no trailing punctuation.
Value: 5100rpm
